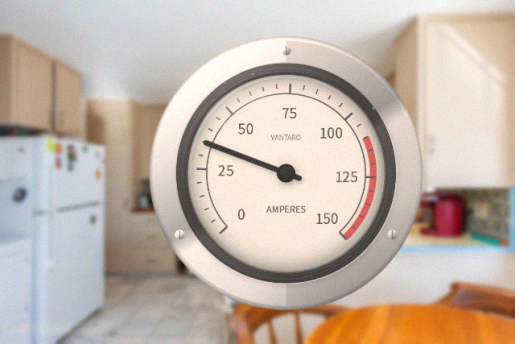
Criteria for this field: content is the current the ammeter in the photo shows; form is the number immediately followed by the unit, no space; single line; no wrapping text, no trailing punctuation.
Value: 35A
